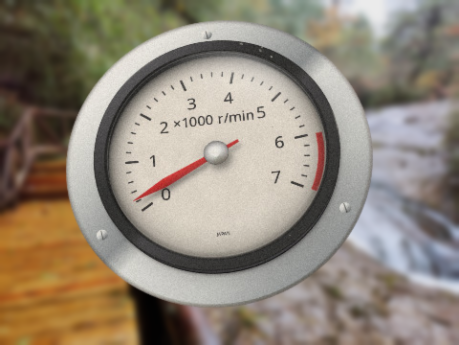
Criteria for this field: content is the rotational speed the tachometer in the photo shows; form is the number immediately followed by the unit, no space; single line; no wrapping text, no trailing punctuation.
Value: 200rpm
